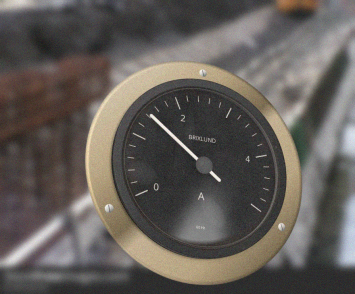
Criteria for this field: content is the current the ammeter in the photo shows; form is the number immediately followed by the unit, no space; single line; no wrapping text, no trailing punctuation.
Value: 1.4A
